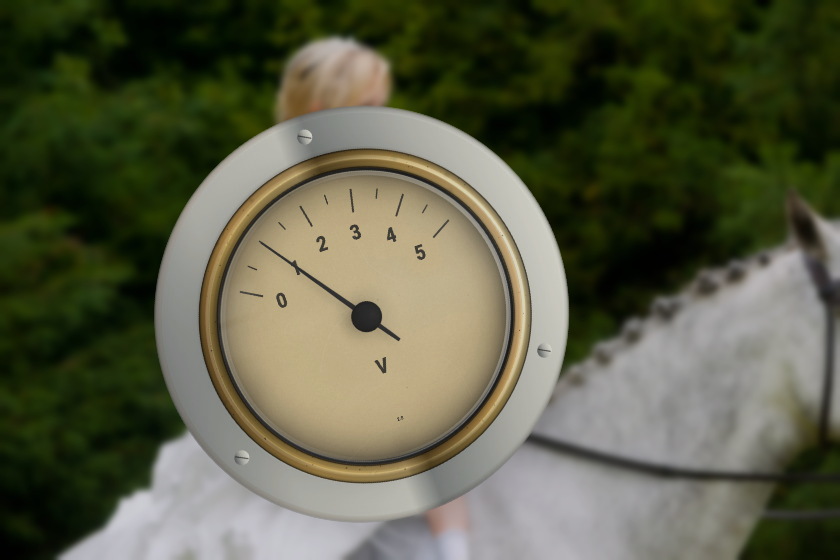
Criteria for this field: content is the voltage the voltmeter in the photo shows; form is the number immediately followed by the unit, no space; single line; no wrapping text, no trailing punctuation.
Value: 1V
